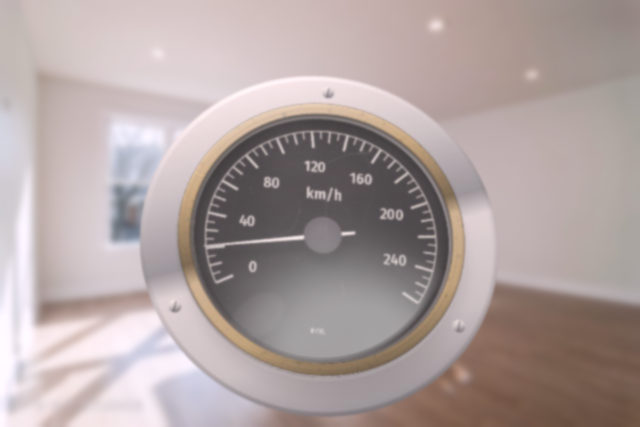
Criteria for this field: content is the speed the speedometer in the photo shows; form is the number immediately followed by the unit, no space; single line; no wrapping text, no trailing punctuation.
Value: 20km/h
